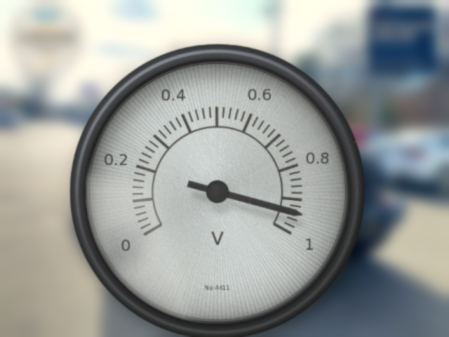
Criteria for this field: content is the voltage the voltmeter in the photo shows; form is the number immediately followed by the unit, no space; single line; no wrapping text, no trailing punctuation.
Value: 0.94V
